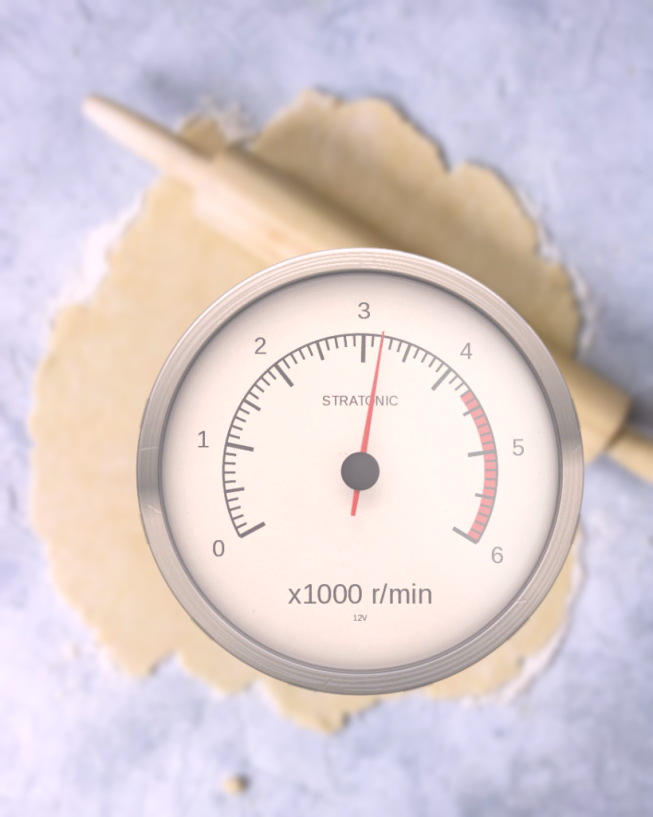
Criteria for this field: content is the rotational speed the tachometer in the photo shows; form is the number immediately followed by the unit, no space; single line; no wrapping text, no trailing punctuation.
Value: 3200rpm
